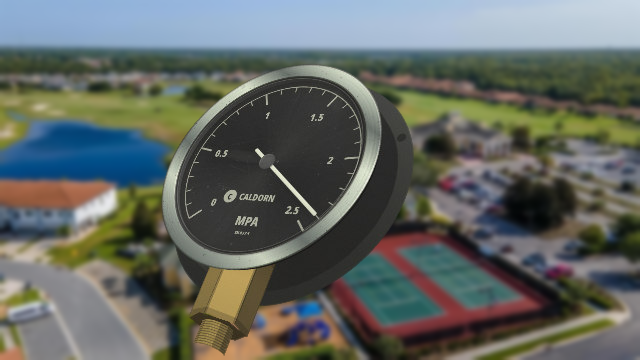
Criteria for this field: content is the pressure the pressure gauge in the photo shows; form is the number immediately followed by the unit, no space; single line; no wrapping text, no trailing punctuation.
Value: 2.4MPa
